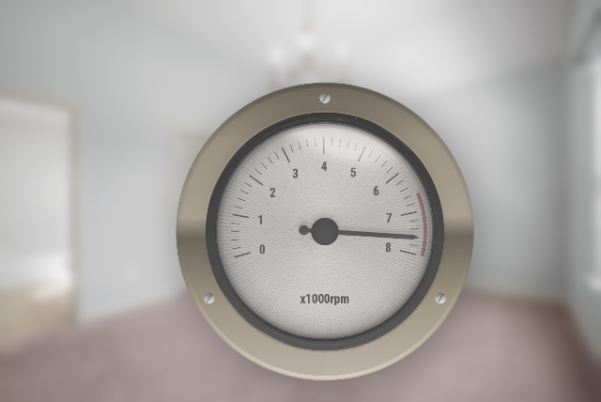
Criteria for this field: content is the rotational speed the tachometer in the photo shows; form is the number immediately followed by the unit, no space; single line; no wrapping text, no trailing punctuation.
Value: 7600rpm
